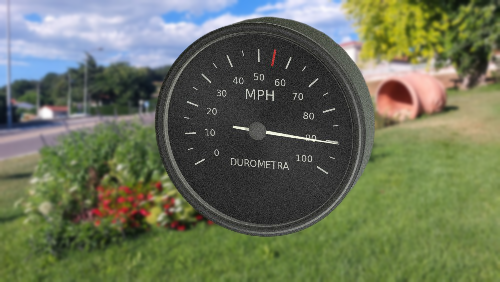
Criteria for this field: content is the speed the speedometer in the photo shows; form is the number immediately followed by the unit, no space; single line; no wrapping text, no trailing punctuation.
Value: 90mph
